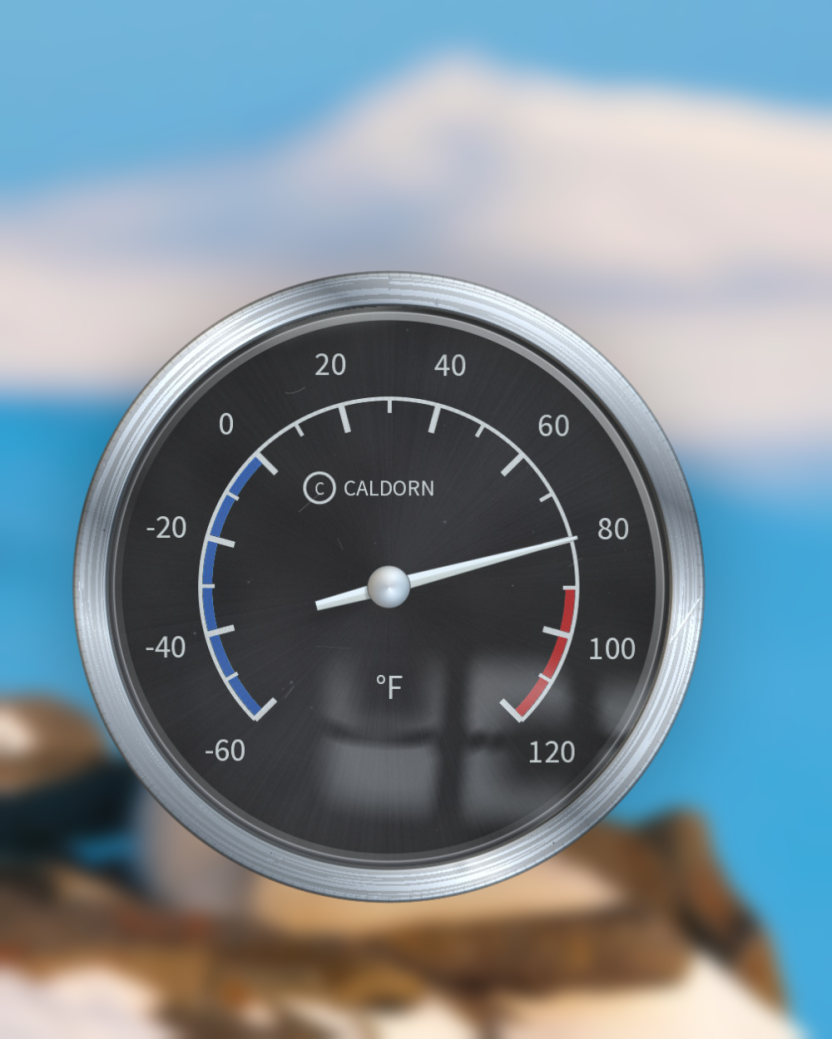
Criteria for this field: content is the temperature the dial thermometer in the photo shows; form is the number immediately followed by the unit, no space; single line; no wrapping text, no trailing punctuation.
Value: 80°F
